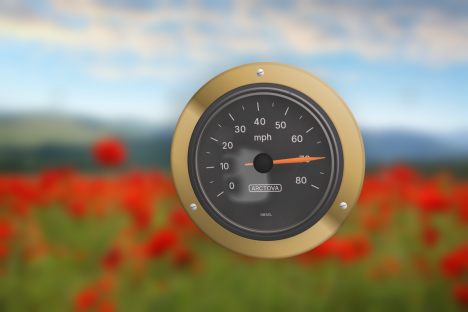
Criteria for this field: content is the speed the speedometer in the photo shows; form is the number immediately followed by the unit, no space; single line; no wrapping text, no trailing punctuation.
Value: 70mph
